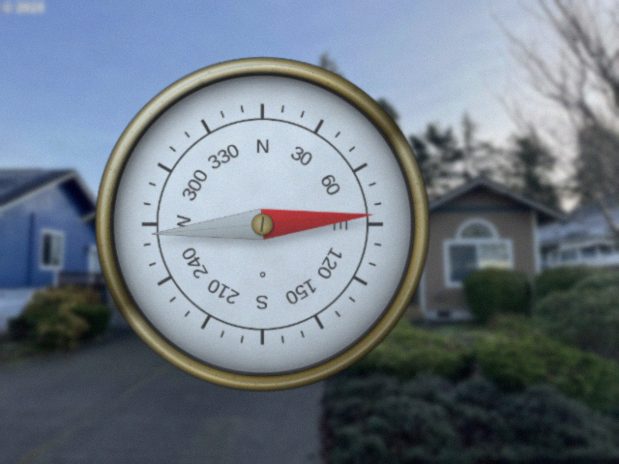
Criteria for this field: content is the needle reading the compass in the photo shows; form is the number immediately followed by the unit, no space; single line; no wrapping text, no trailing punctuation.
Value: 85°
